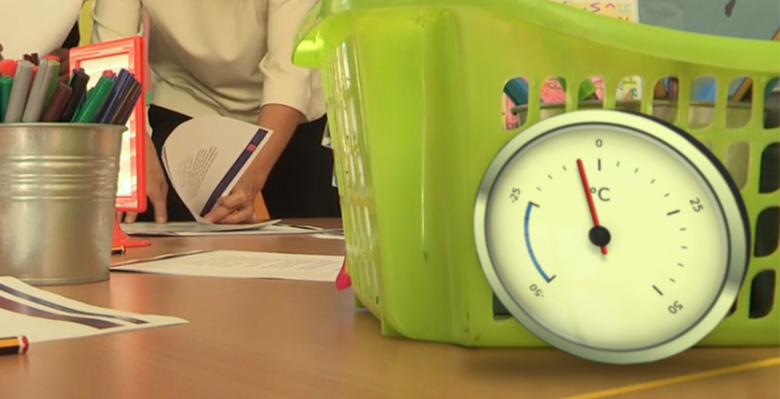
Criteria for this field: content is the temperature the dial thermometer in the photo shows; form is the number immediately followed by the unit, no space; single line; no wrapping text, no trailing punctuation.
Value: -5°C
